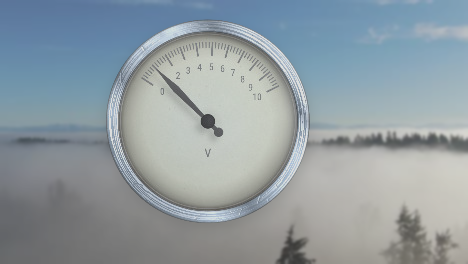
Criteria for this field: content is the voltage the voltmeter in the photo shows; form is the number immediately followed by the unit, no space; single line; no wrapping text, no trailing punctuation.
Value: 1V
